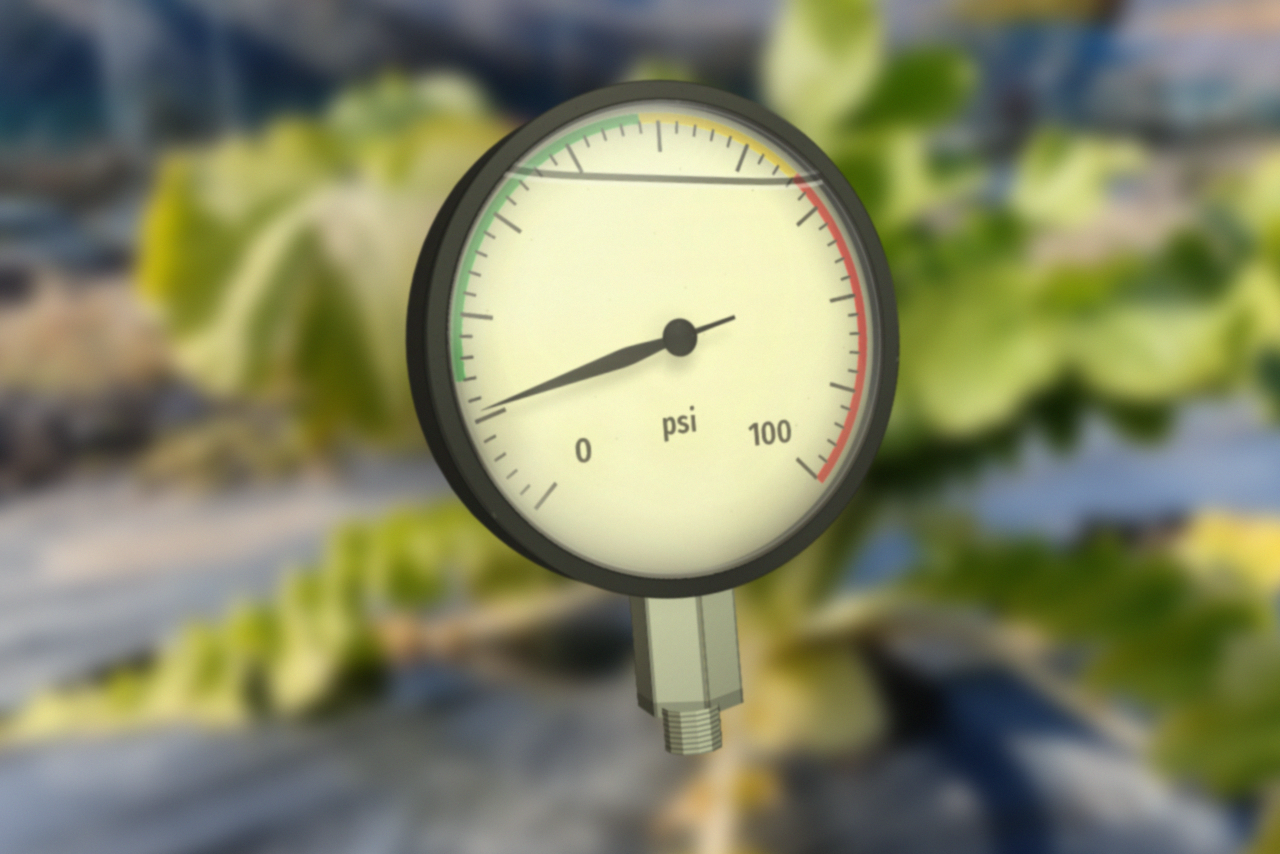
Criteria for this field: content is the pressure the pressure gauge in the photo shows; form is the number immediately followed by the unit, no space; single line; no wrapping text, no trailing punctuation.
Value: 11psi
